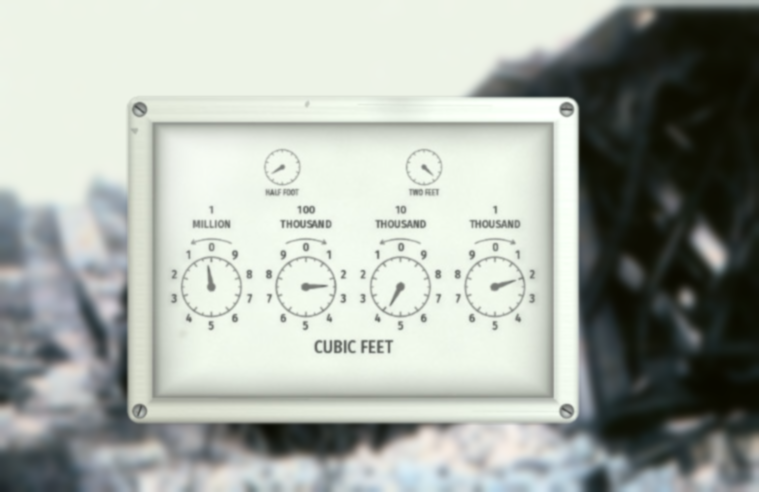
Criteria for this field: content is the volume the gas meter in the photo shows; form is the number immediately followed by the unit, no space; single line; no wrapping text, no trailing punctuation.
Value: 24200ft³
